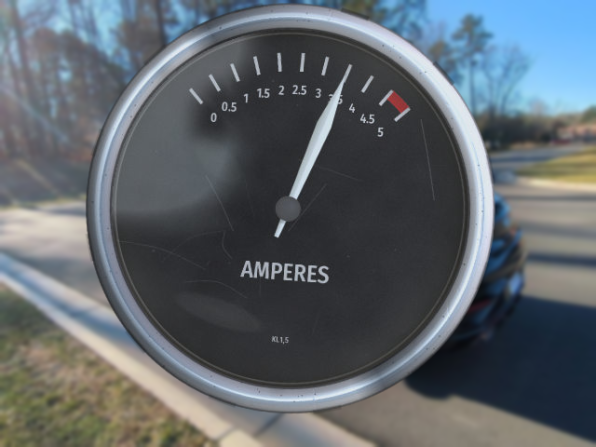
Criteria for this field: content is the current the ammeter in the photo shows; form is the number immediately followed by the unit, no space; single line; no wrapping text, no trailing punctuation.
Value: 3.5A
